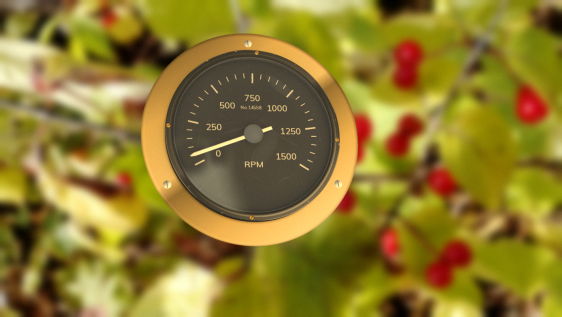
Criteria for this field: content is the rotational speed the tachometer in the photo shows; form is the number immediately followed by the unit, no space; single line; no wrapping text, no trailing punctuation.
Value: 50rpm
